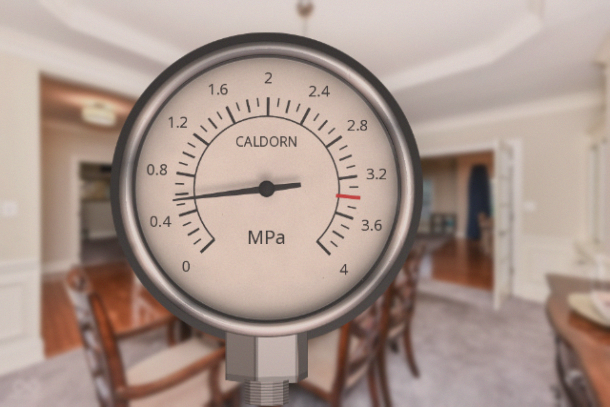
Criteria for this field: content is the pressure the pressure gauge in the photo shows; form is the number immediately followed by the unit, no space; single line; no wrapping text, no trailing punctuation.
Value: 0.55MPa
